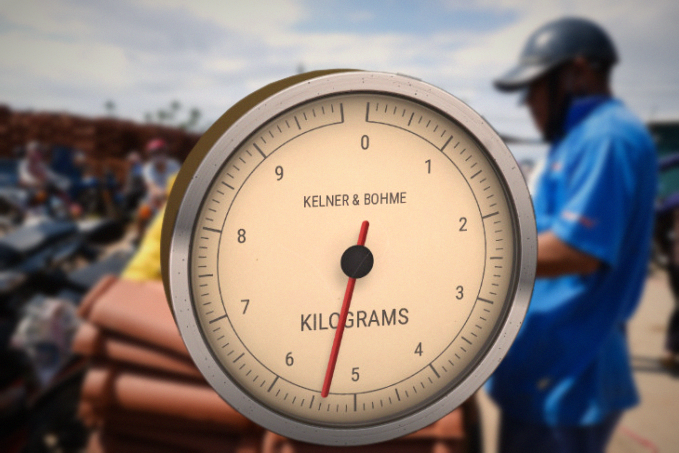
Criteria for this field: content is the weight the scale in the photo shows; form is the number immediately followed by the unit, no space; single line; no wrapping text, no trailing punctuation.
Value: 5.4kg
